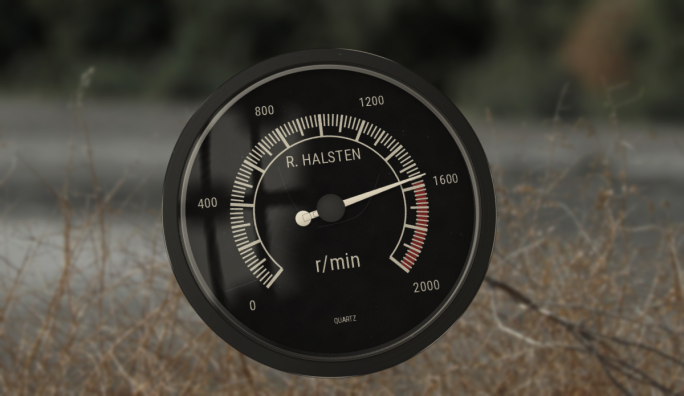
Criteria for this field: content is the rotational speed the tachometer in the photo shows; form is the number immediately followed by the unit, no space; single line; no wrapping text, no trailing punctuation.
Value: 1560rpm
